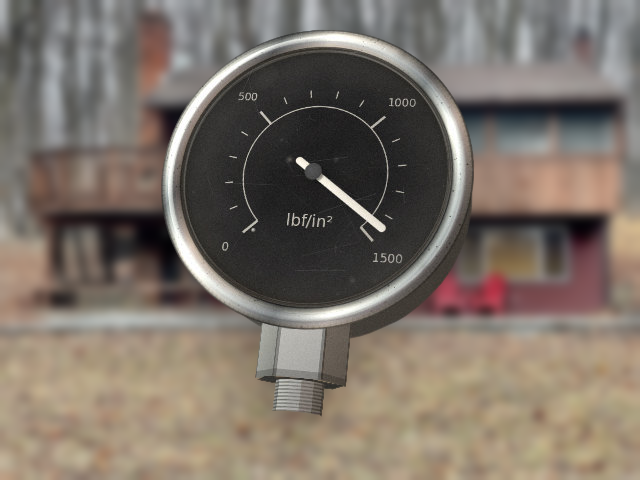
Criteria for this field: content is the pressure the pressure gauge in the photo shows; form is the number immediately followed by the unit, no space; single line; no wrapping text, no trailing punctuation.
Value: 1450psi
